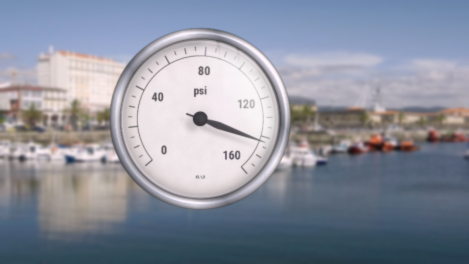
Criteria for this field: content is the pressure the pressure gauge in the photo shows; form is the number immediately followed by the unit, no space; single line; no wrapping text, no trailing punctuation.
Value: 142.5psi
